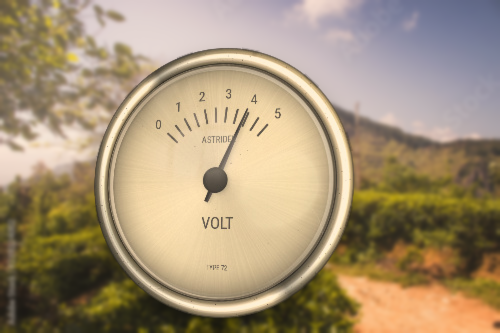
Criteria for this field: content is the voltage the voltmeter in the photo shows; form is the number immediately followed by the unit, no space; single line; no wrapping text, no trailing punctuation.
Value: 4V
